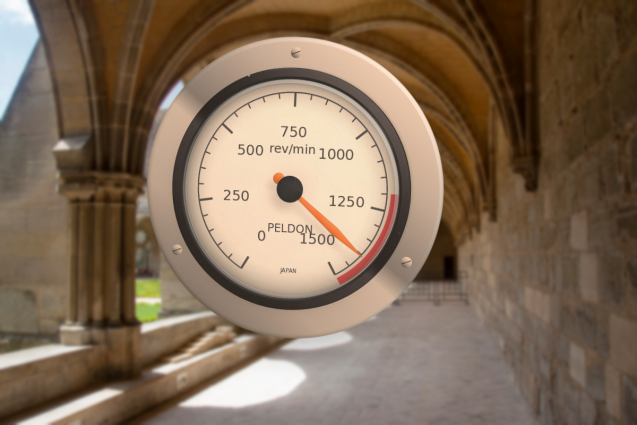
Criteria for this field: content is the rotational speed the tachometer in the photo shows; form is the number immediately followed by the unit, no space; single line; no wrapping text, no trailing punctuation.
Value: 1400rpm
